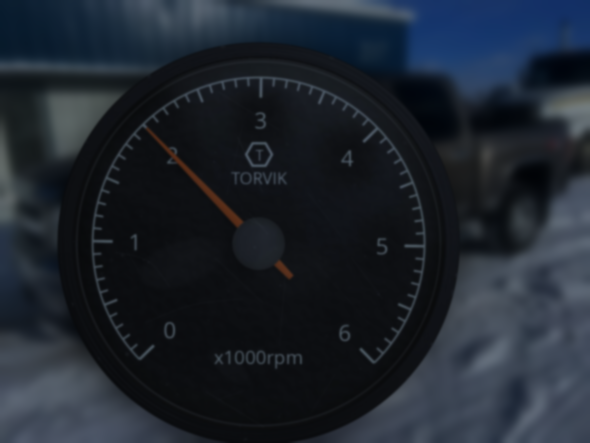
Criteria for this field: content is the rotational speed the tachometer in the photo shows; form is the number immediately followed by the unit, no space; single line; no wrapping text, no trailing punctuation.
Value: 2000rpm
